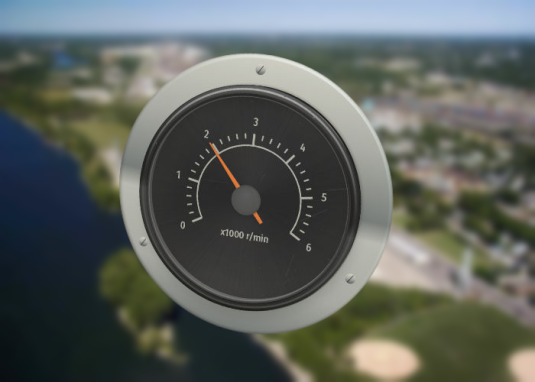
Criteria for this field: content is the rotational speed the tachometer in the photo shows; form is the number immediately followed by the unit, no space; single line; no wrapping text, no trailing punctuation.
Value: 2000rpm
